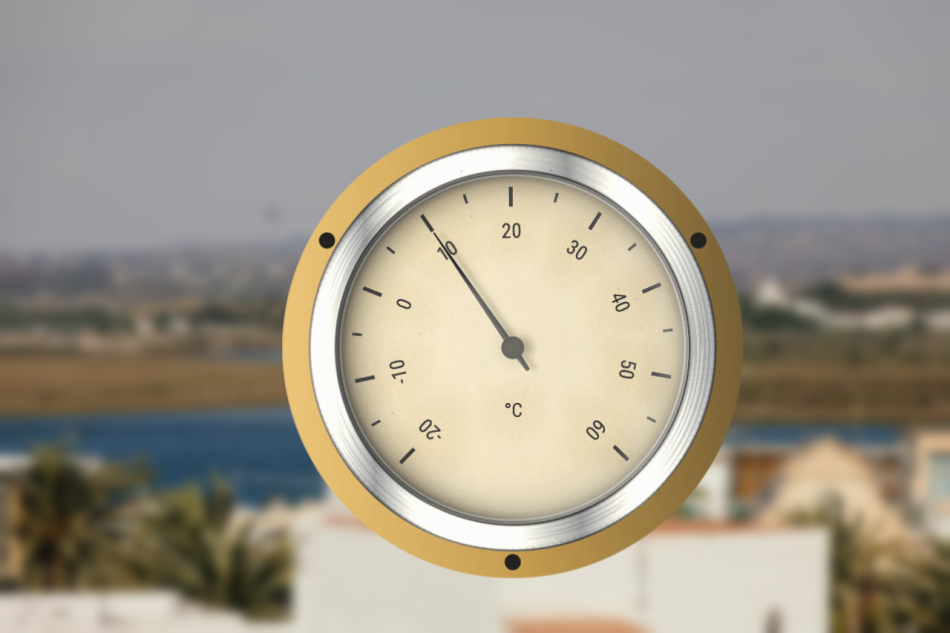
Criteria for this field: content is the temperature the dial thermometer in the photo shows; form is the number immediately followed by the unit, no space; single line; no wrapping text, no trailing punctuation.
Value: 10°C
